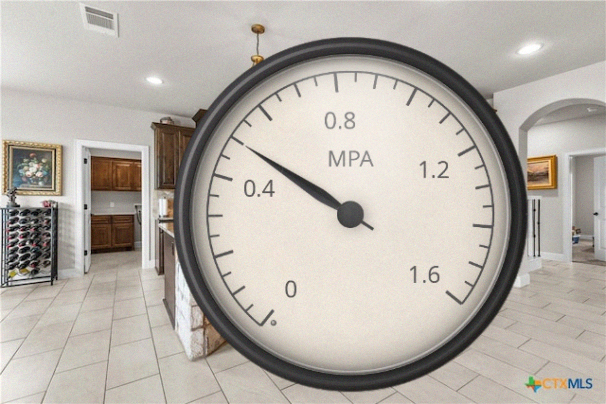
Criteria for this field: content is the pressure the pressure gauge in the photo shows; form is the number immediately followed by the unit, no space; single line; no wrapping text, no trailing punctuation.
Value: 0.5MPa
